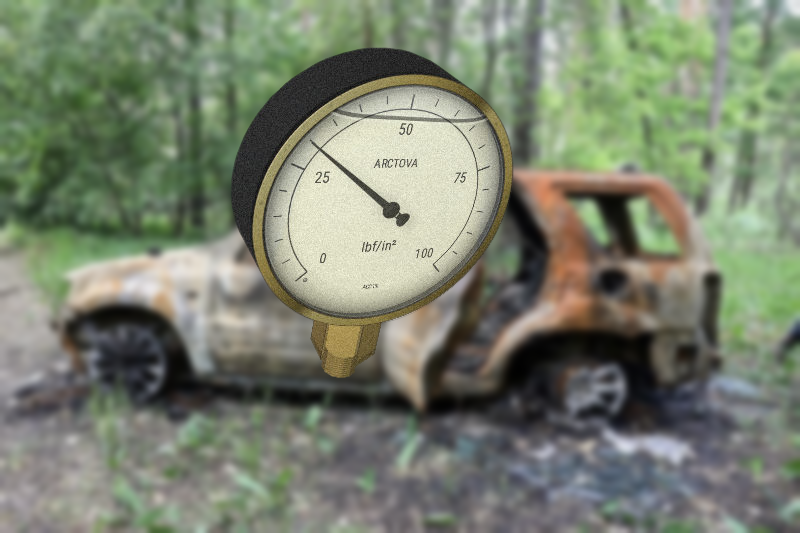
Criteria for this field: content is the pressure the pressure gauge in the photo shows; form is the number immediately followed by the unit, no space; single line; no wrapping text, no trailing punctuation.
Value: 30psi
